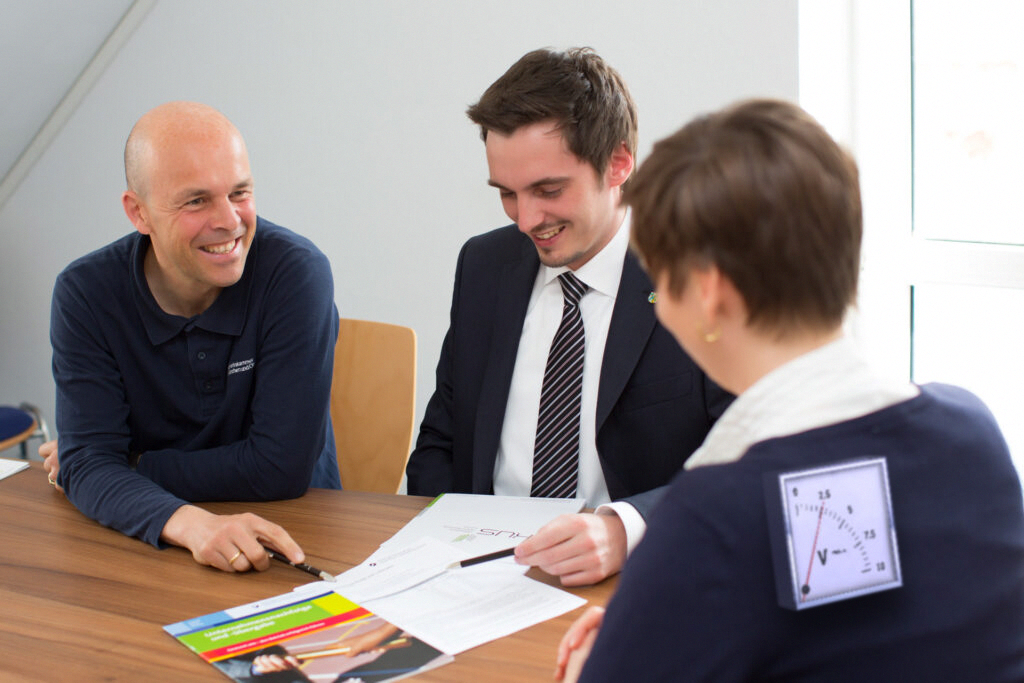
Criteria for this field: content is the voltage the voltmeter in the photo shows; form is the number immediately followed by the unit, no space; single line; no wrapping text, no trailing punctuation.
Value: 2.5V
